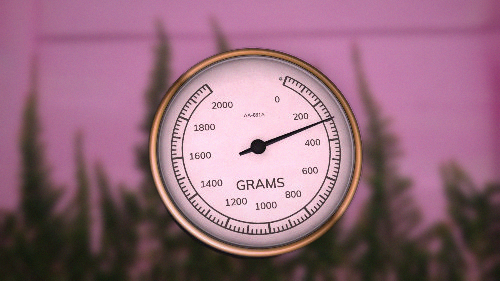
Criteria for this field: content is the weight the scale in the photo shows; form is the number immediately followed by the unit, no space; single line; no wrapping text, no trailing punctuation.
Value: 300g
